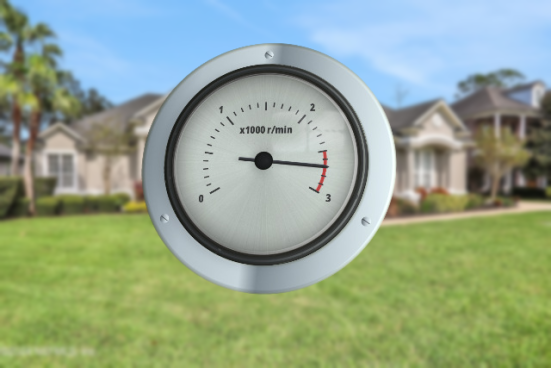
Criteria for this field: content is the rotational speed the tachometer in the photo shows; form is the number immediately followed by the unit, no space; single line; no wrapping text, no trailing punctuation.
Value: 2700rpm
